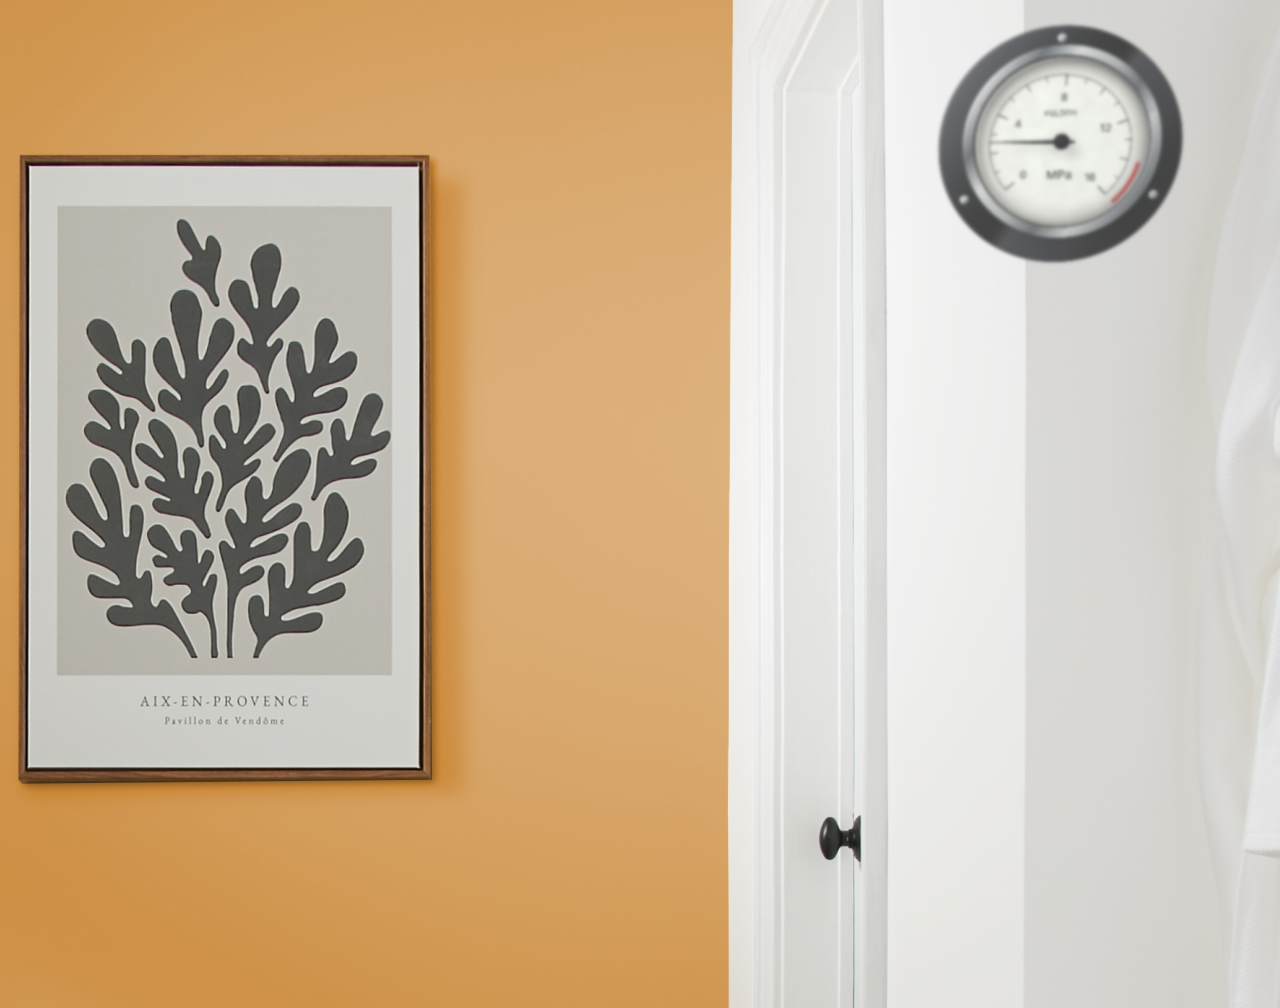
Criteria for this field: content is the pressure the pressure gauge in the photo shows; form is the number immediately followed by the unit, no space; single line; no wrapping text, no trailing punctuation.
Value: 2.5MPa
